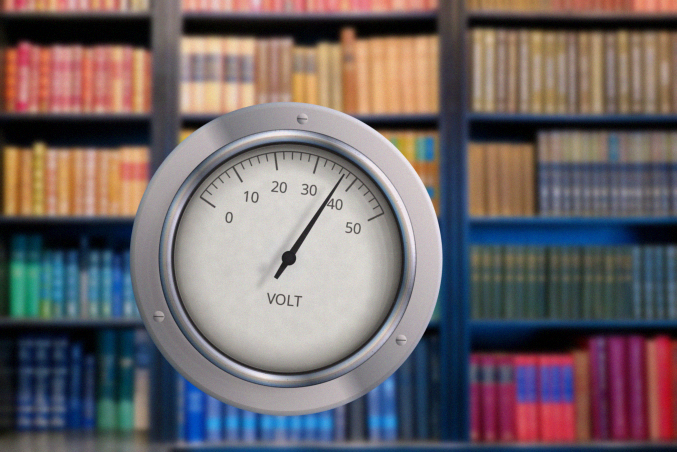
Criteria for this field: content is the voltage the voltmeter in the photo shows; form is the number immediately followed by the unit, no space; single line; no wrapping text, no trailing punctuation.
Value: 37V
